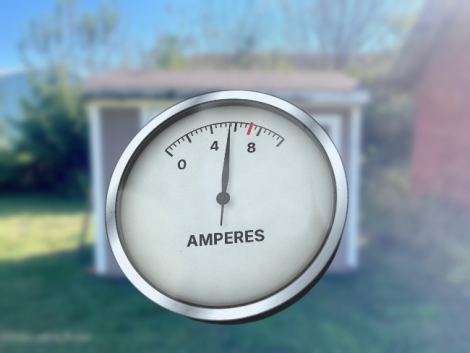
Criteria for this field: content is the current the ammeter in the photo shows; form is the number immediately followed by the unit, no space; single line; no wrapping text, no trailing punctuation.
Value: 5.6A
